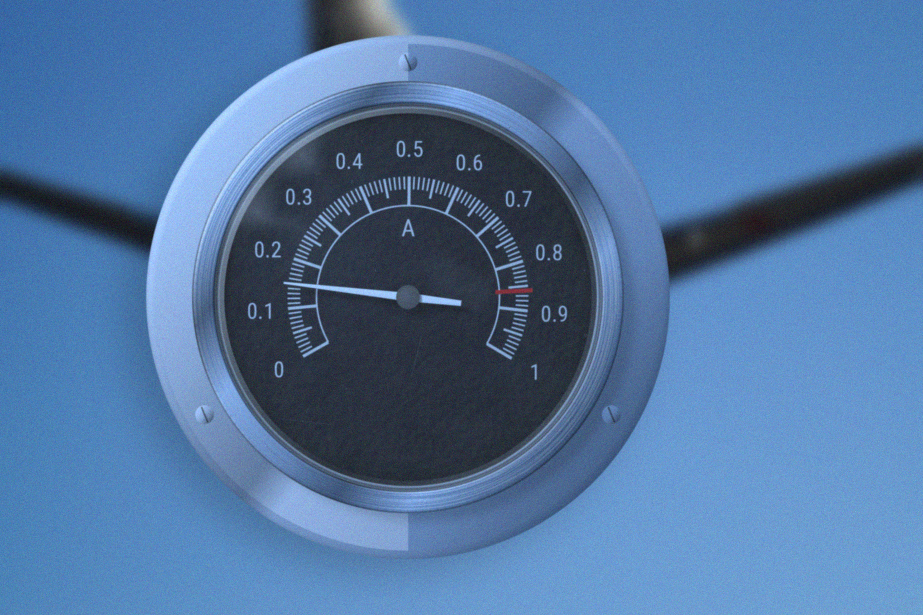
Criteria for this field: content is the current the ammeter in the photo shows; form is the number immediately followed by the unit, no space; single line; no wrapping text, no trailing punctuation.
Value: 0.15A
